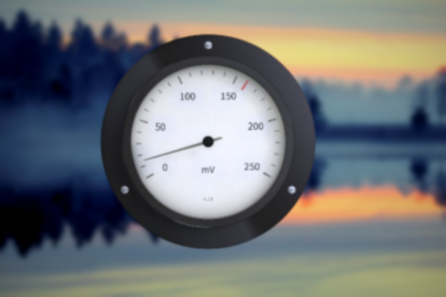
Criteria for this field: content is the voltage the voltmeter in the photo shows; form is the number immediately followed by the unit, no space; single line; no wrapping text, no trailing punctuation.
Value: 15mV
